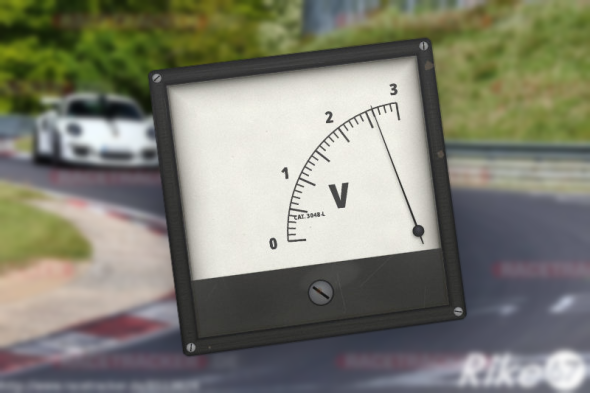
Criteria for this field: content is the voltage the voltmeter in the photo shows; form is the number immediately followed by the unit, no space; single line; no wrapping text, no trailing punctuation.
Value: 2.6V
